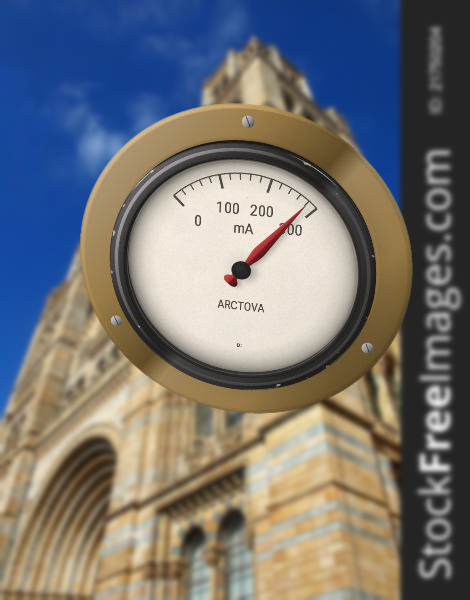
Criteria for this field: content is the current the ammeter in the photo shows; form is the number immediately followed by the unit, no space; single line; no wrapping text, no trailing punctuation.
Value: 280mA
